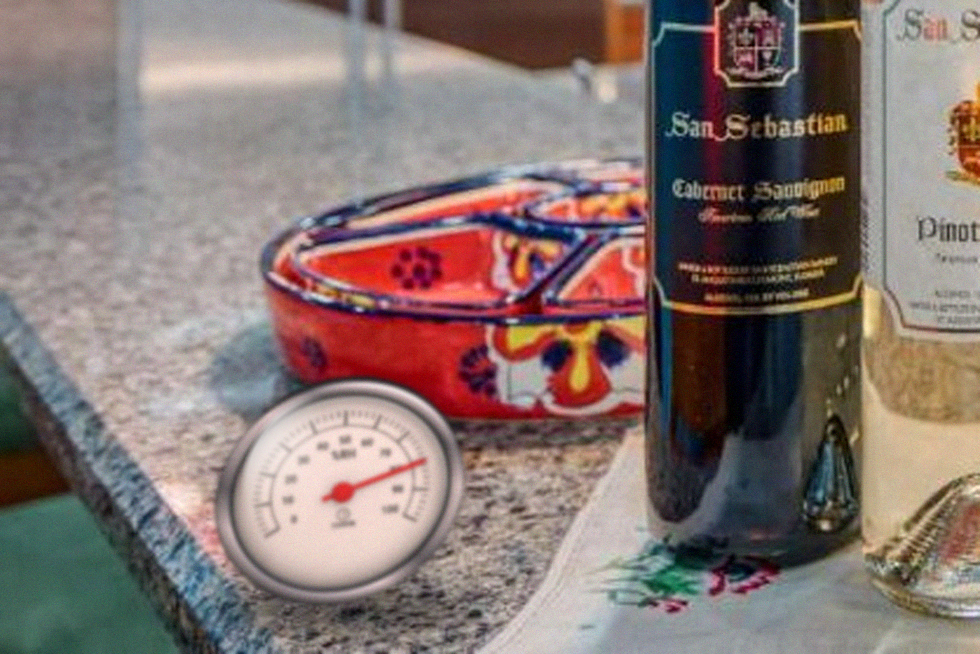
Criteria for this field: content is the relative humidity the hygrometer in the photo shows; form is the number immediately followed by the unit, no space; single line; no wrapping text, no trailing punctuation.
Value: 80%
